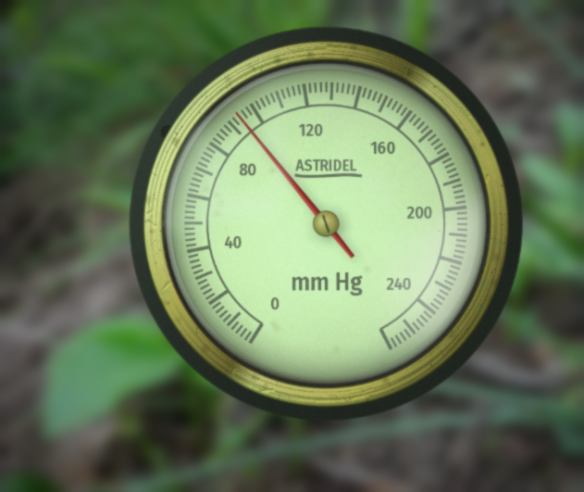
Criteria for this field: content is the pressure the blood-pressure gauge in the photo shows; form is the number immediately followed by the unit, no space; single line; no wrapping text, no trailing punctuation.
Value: 94mmHg
